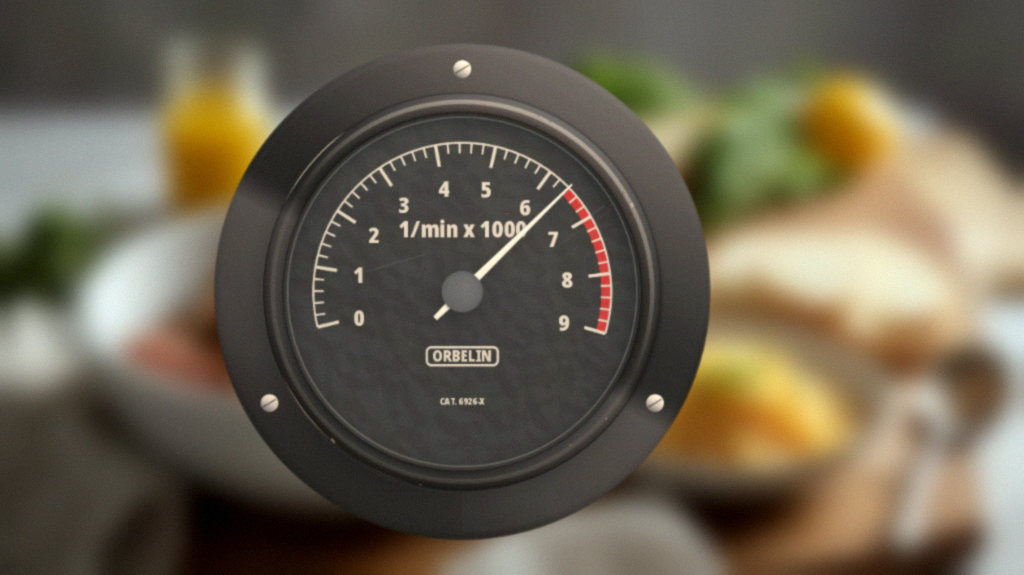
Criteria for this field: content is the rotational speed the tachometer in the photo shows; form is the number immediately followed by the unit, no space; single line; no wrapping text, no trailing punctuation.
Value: 6400rpm
